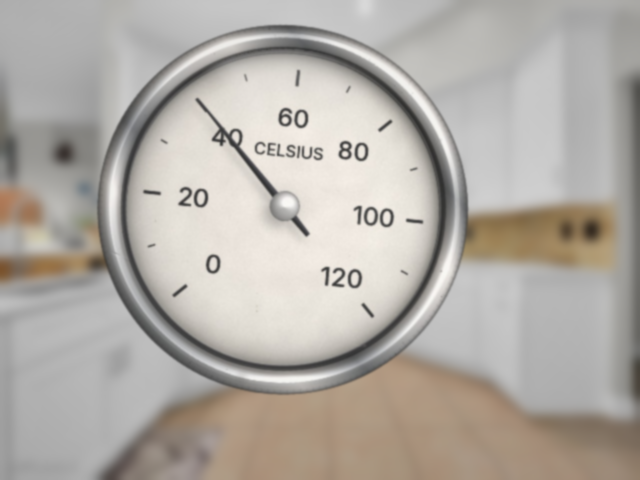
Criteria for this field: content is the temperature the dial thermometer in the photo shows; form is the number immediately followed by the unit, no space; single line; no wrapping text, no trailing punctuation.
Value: 40°C
